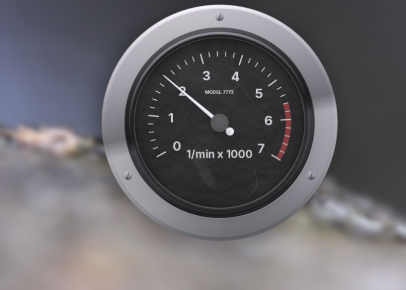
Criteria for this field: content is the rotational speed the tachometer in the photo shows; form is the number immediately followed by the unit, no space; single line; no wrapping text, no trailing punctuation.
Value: 2000rpm
